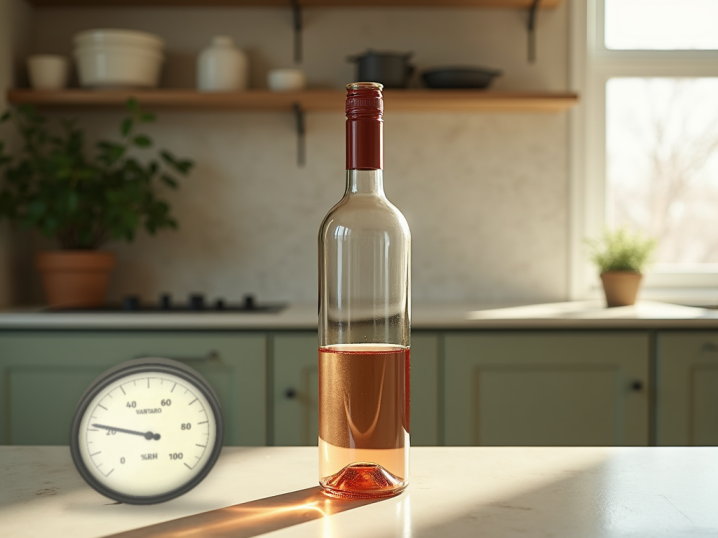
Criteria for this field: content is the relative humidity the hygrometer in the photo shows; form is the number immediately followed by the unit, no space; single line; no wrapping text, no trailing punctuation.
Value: 22.5%
